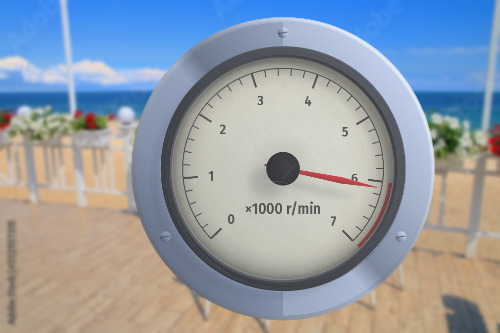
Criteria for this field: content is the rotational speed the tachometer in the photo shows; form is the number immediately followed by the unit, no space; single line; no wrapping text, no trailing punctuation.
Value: 6100rpm
